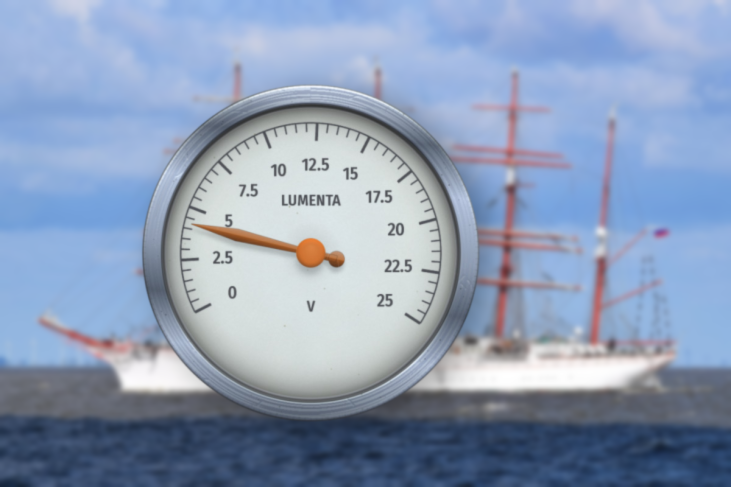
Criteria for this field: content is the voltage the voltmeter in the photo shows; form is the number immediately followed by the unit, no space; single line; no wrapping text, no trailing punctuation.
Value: 4.25V
